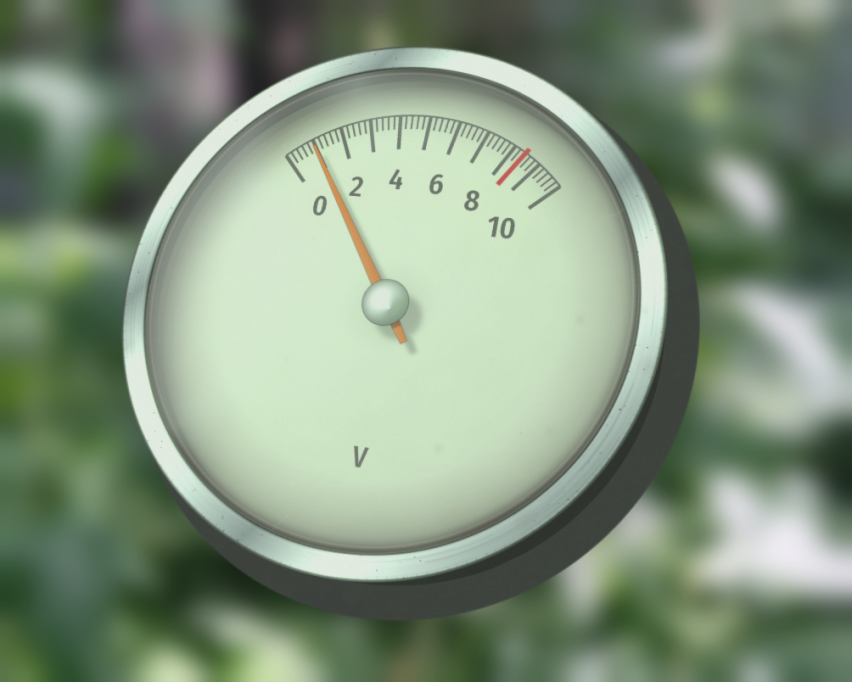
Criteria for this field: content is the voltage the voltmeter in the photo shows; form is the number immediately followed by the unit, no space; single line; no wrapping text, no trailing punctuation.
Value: 1V
